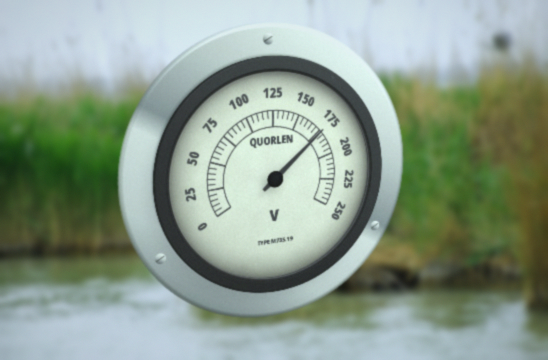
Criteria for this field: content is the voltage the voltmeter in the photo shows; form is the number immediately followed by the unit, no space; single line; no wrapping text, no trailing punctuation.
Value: 175V
